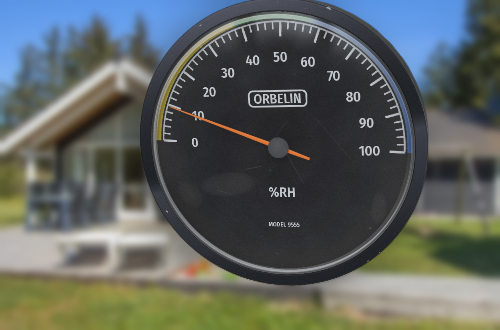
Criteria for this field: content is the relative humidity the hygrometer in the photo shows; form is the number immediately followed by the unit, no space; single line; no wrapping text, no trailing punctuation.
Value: 10%
